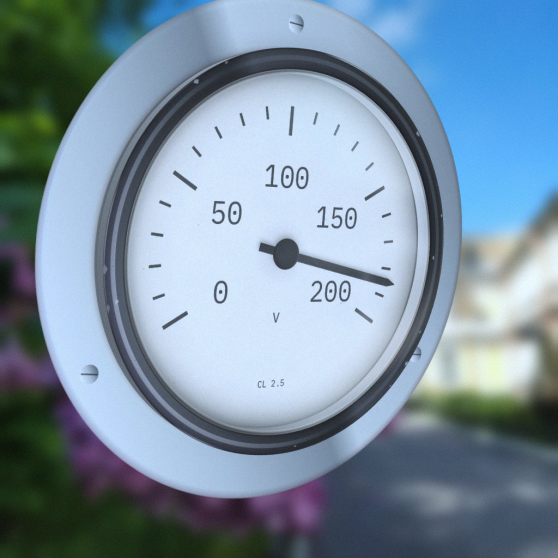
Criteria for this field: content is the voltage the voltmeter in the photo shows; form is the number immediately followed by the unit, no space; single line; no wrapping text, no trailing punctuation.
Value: 185V
